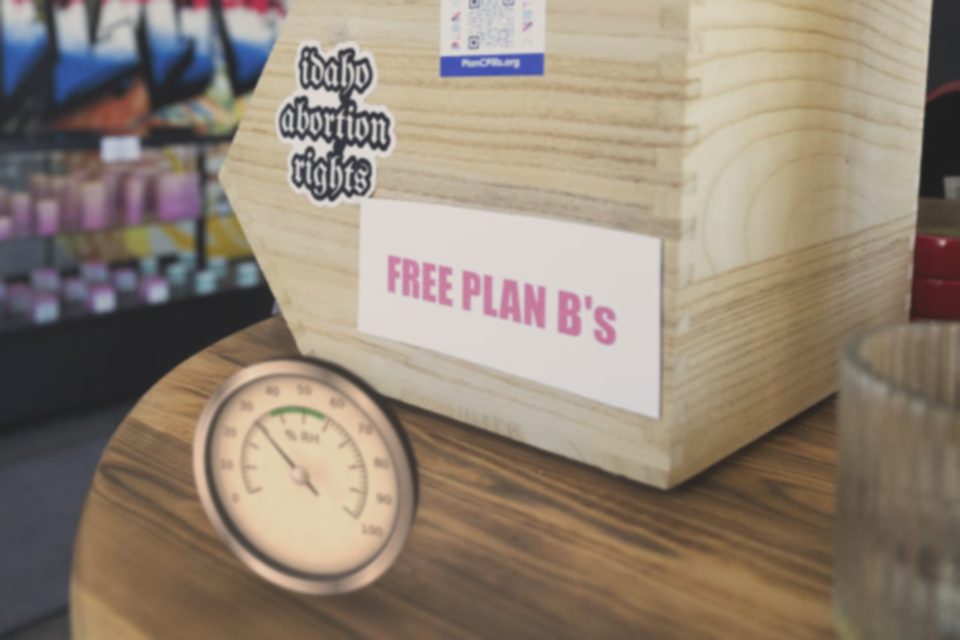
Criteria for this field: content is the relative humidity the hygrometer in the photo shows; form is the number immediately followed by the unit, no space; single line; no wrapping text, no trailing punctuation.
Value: 30%
